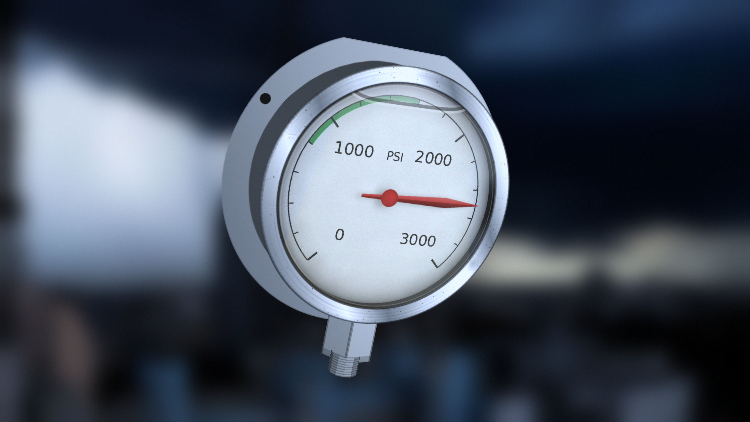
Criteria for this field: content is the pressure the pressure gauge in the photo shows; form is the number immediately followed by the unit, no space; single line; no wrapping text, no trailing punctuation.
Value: 2500psi
